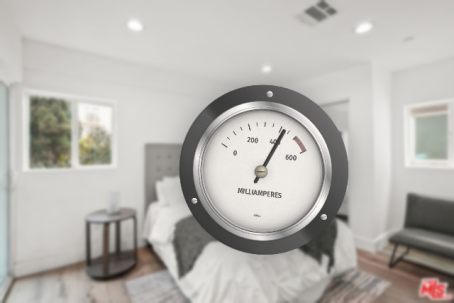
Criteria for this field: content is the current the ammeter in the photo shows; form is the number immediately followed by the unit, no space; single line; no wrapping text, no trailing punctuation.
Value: 425mA
